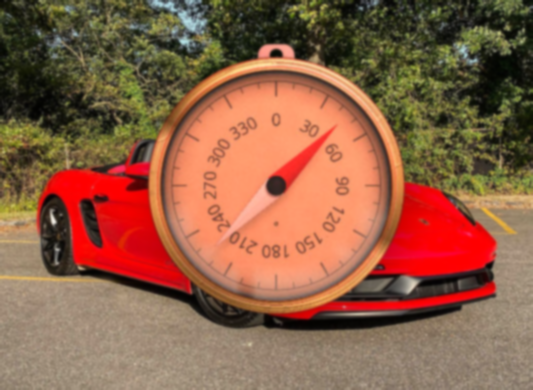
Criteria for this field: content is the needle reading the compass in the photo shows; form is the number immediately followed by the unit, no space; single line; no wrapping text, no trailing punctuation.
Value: 45°
